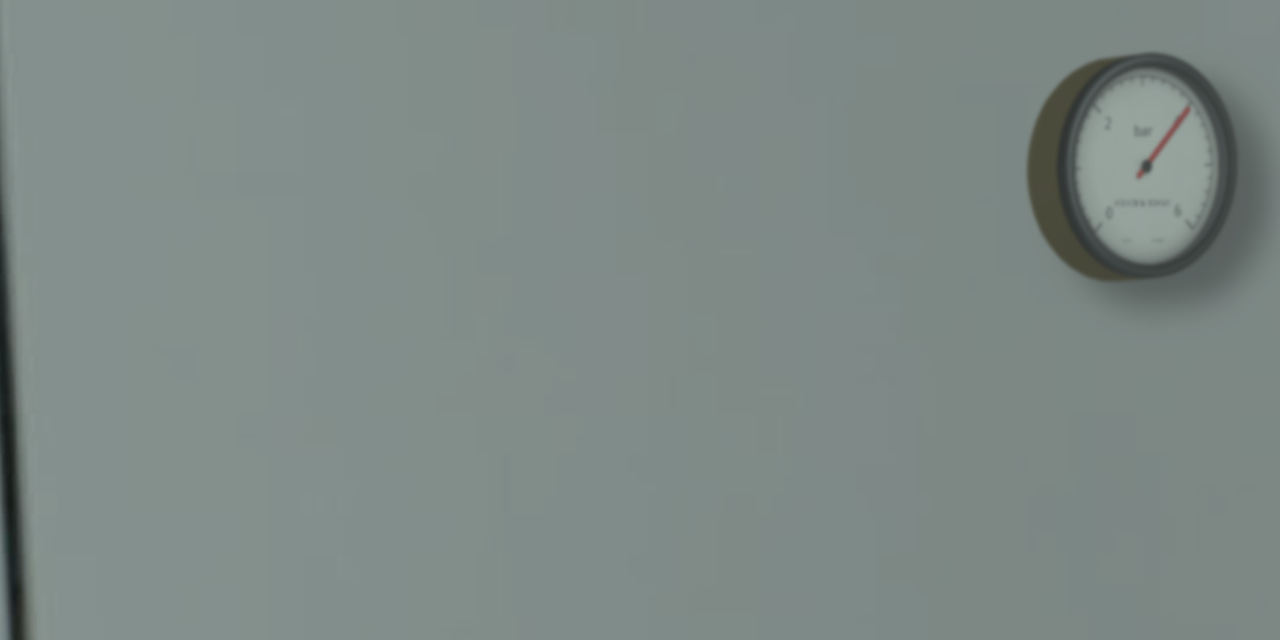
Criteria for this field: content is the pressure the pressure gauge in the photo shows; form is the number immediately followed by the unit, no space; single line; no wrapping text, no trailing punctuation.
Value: 4bar
